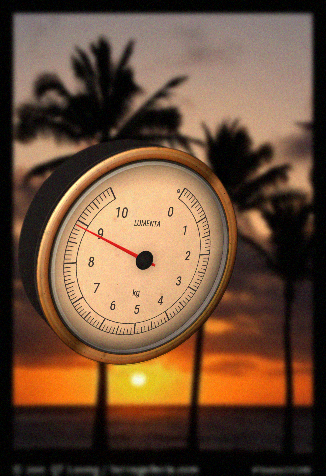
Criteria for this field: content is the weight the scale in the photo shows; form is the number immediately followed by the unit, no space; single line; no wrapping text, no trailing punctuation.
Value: 8.9kg
